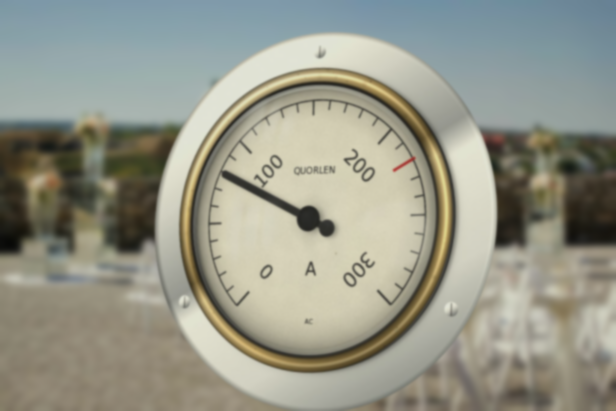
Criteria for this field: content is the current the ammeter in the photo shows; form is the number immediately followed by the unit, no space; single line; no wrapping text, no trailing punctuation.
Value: 80A
